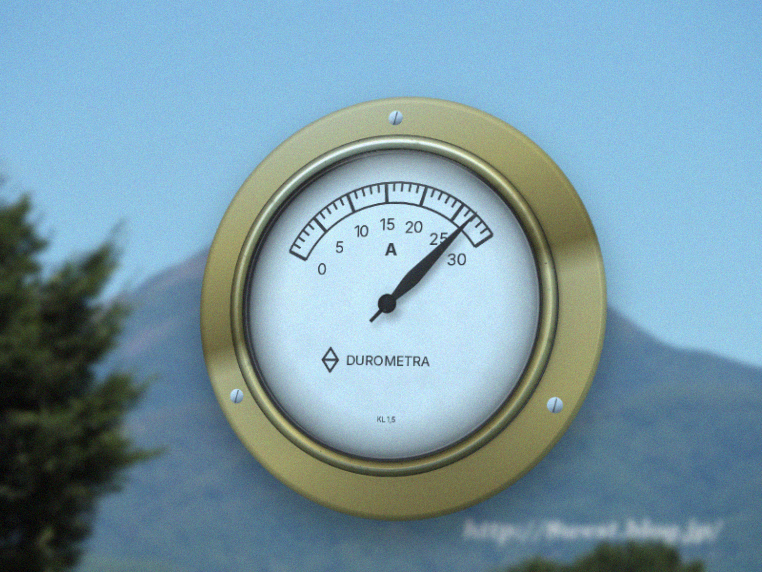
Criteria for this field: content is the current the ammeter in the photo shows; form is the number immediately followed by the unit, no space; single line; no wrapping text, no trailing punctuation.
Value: 27A
